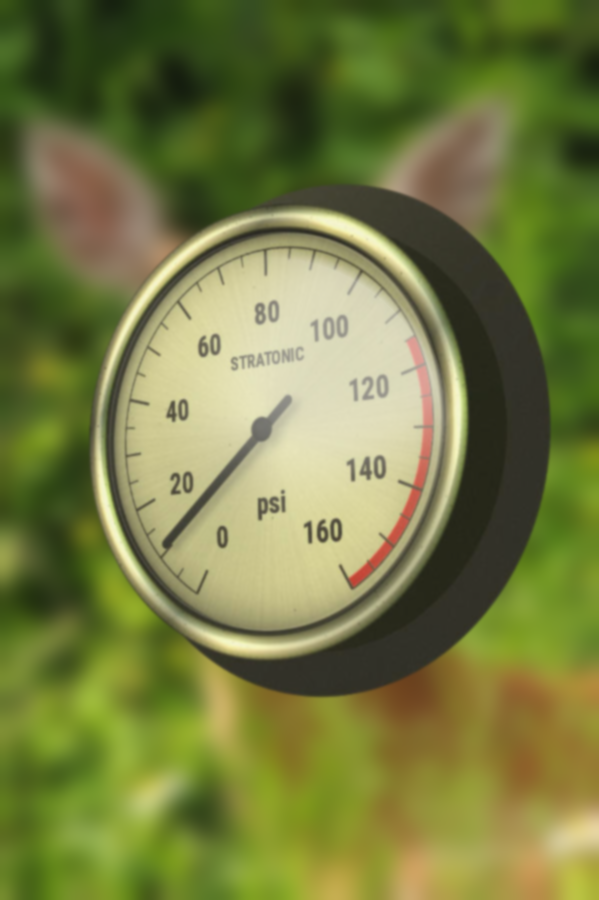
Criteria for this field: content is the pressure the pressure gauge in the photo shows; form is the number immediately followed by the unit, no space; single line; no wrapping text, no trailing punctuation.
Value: 10psi
